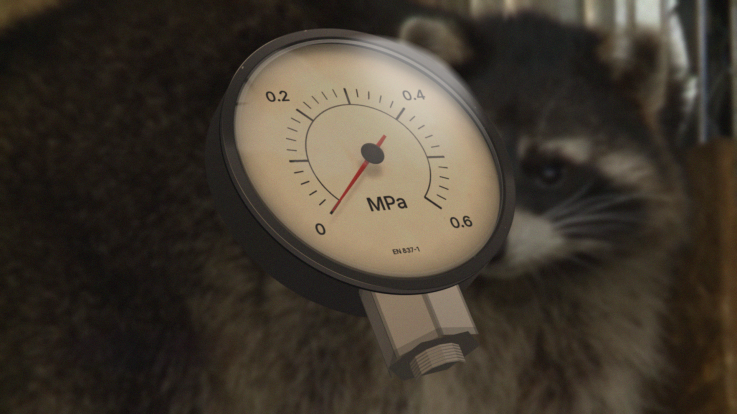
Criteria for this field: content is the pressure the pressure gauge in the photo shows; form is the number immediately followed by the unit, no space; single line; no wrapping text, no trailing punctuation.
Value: 0MPa
